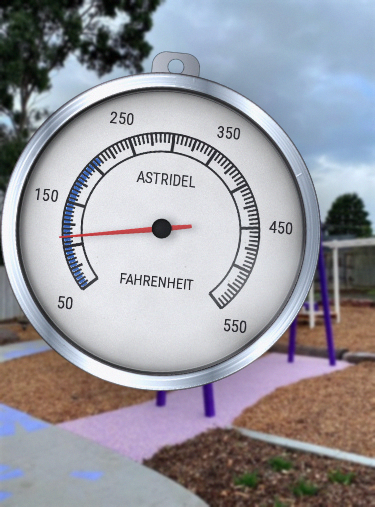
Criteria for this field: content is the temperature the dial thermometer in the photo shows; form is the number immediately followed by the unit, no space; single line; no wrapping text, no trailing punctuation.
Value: 110°F
